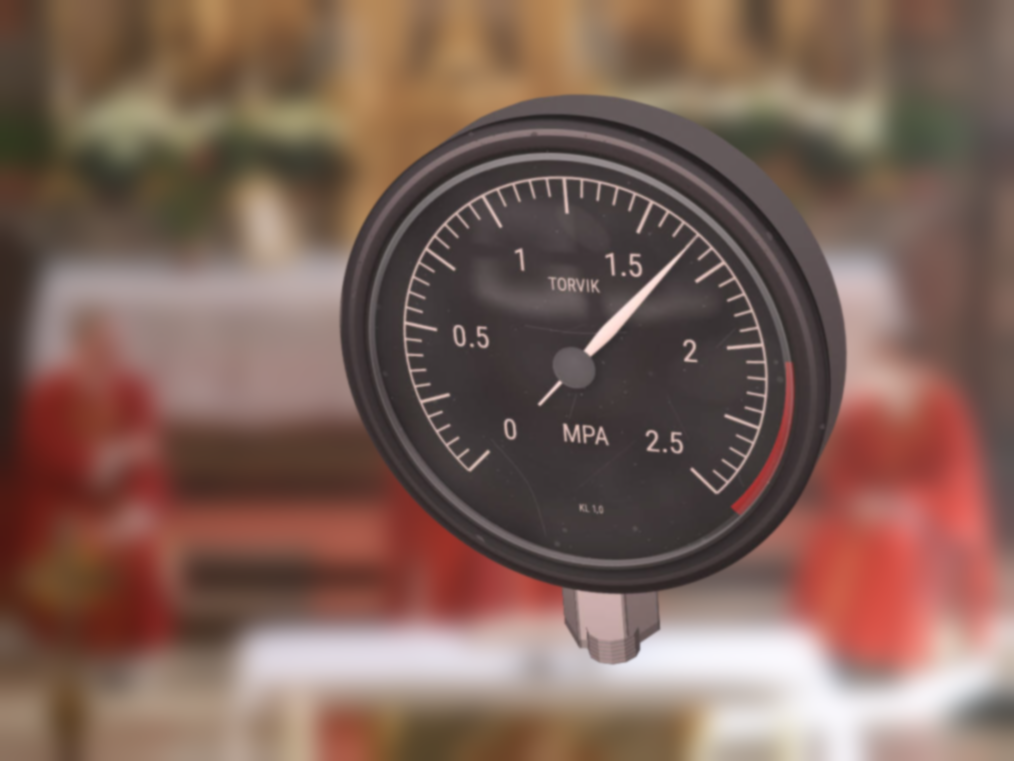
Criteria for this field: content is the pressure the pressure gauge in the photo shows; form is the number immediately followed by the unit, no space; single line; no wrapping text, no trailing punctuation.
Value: 1.65MPa
